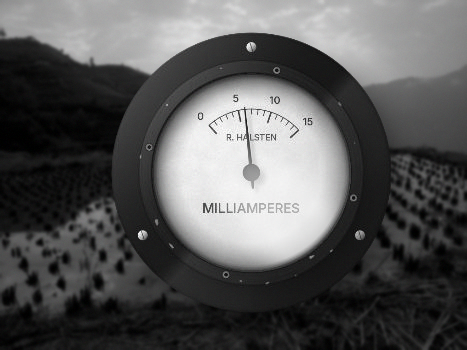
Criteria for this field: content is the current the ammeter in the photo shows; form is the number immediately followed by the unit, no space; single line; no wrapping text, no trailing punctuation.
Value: 6mA
